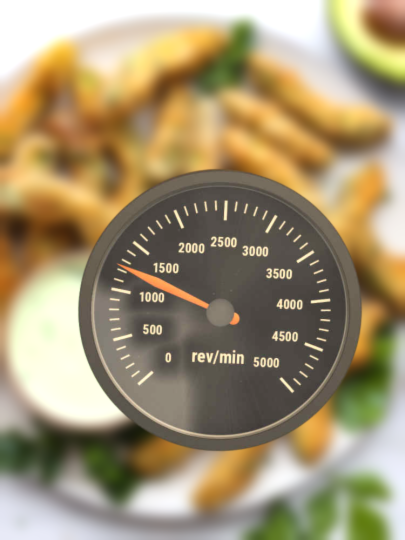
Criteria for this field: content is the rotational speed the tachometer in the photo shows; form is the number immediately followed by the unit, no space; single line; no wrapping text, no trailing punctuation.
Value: 1250rpm
